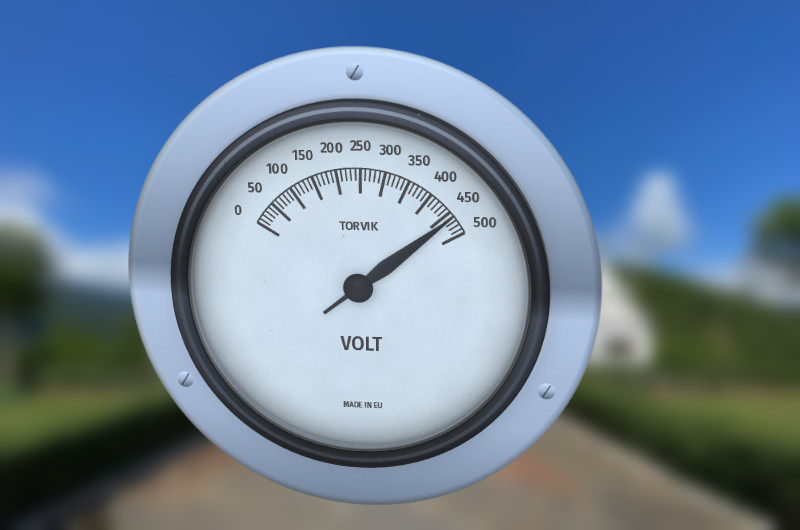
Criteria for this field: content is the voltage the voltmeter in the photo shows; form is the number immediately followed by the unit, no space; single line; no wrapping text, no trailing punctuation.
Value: 460V
